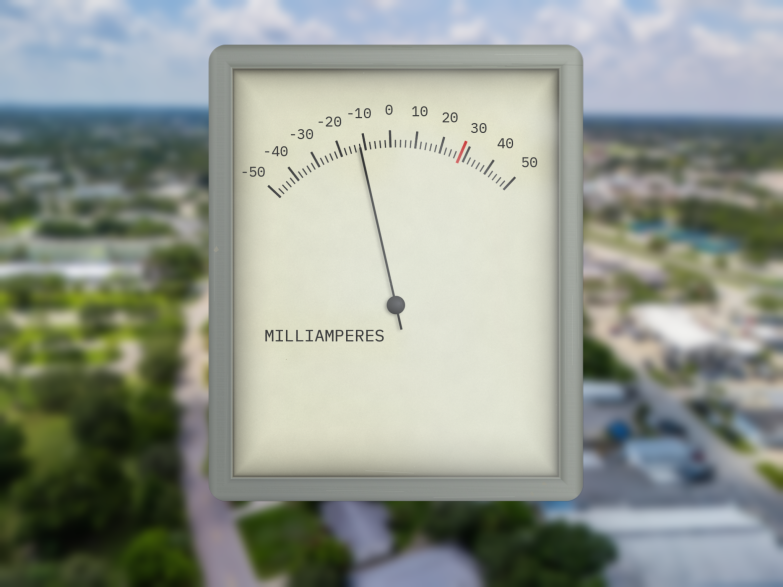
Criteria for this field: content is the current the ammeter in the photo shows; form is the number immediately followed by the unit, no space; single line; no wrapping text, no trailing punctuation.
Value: -12mA
